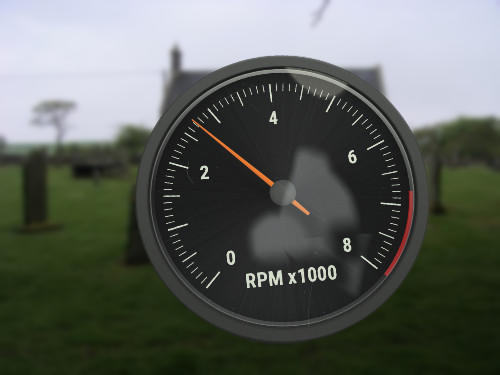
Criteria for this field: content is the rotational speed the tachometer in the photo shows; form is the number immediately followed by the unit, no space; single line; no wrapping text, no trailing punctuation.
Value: 2700rpm
